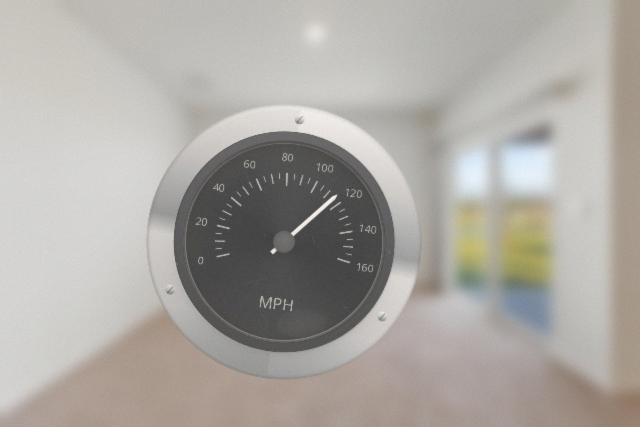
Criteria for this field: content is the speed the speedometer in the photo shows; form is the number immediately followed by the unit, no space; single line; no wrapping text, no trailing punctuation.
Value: 115mph
